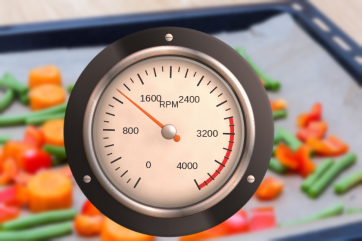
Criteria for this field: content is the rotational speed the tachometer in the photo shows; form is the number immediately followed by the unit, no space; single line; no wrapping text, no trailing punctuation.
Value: 1300rpm
